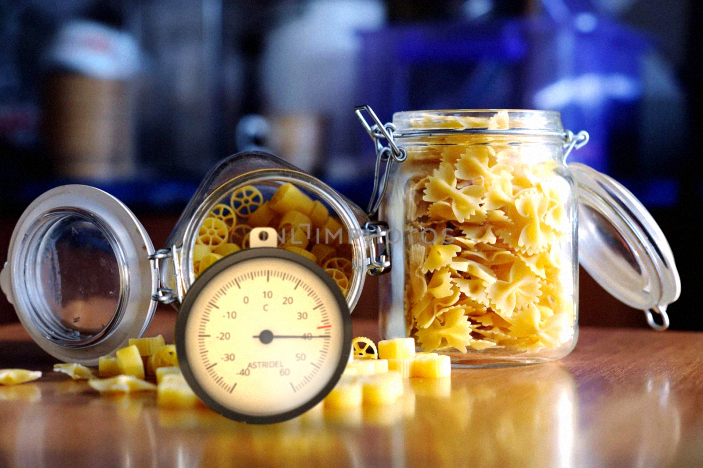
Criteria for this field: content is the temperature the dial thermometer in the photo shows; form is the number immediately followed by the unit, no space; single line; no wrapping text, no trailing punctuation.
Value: 40°C
